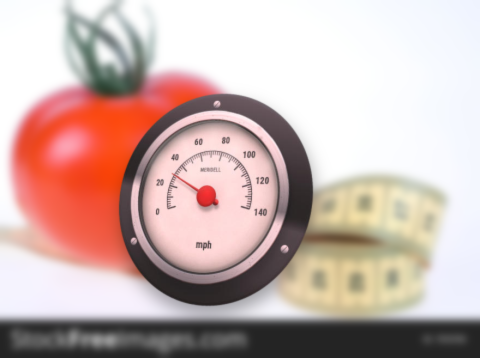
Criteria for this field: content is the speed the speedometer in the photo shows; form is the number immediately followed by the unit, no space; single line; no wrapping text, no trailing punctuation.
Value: 30mph
